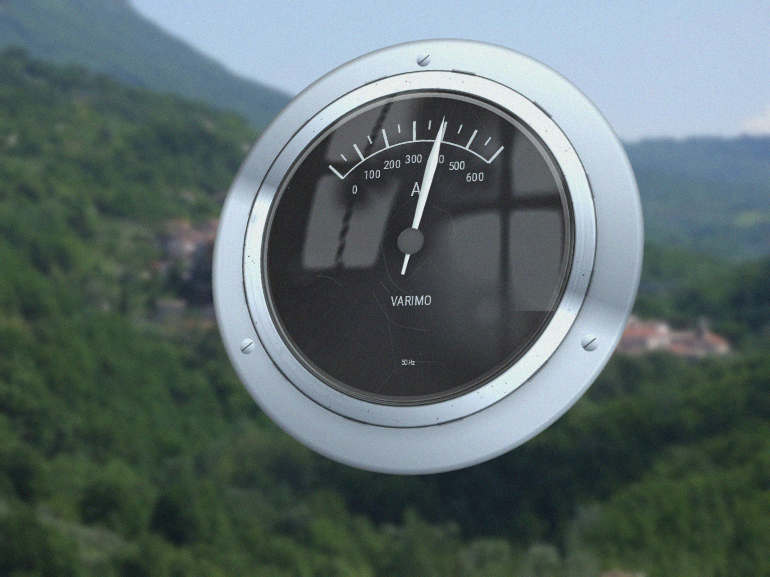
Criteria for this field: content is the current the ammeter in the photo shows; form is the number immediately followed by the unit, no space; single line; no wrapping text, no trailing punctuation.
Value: 400A
